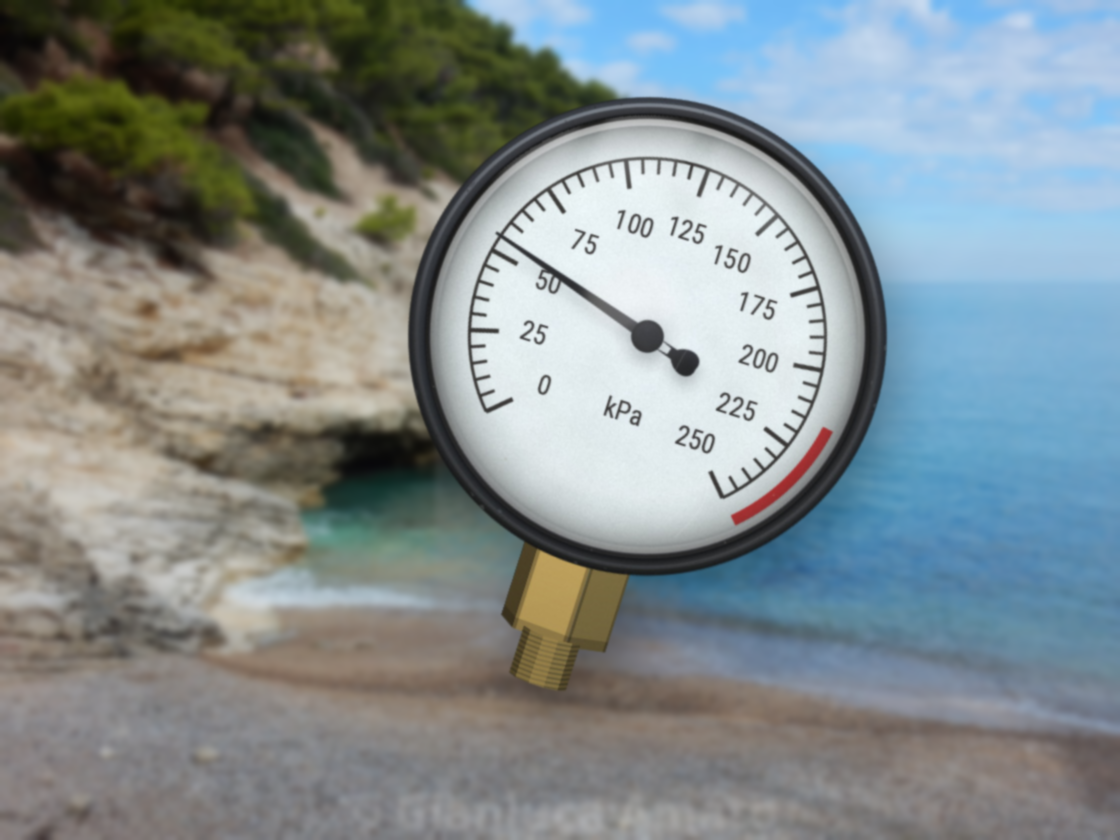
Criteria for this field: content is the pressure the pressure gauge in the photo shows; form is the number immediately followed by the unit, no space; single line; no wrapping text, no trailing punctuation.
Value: 55kPa
